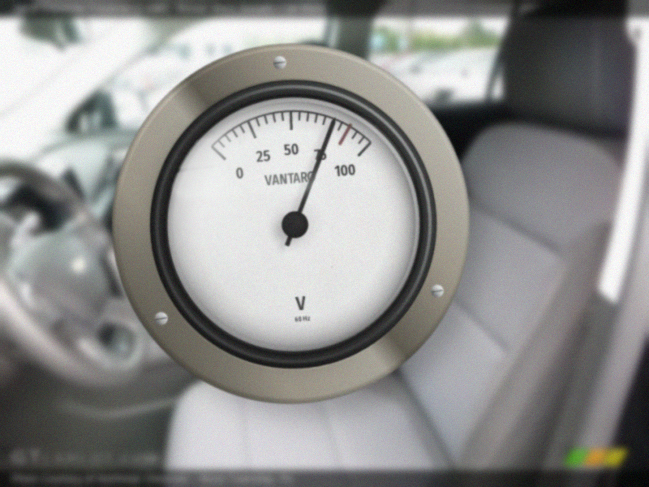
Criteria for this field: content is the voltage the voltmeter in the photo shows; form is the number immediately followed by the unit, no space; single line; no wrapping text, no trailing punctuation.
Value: 75V
